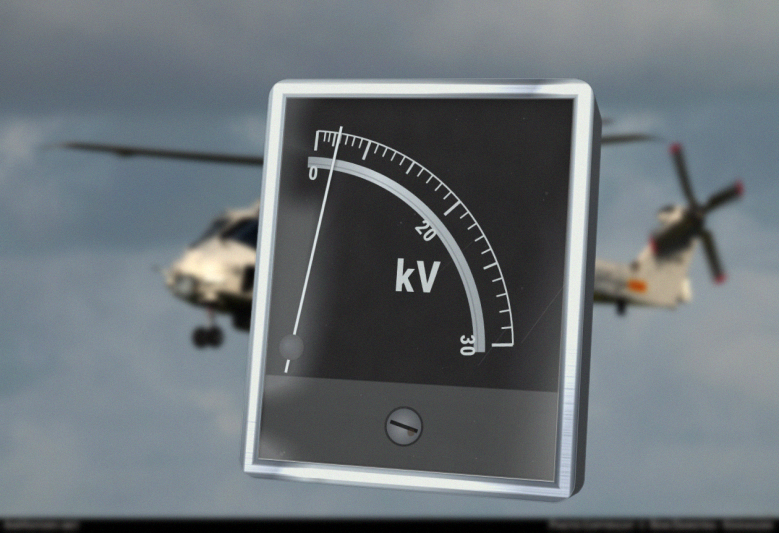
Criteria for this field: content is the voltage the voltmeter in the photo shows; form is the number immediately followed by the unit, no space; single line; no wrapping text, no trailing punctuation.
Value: 6kV
